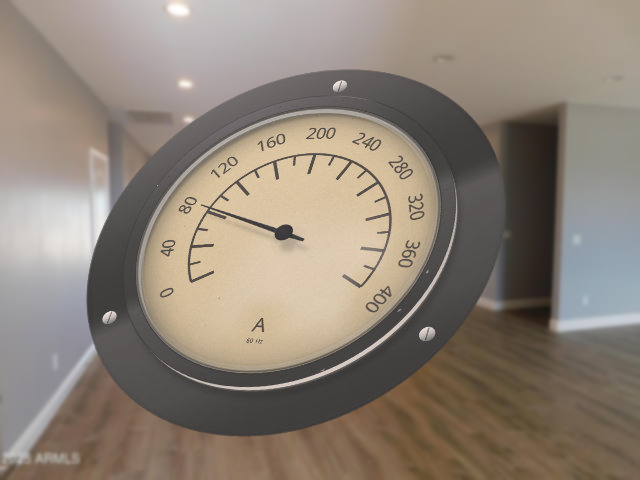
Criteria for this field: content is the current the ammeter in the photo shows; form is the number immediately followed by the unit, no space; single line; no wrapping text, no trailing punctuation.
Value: 80A
